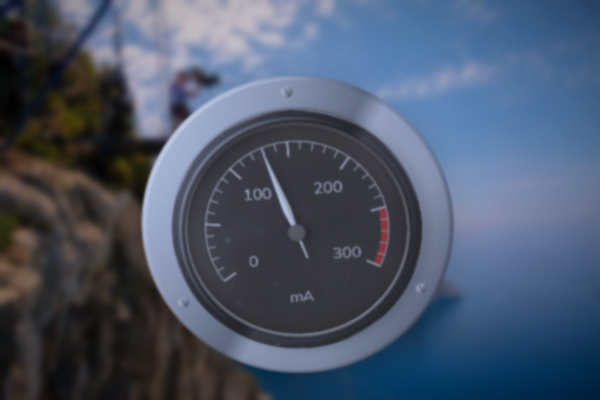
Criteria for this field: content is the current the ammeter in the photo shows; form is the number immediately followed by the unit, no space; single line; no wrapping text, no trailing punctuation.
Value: 130mA
